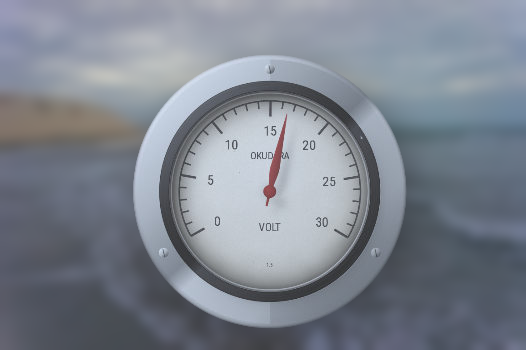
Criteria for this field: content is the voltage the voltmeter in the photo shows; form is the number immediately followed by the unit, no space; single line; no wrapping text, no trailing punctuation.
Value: 16.5V
